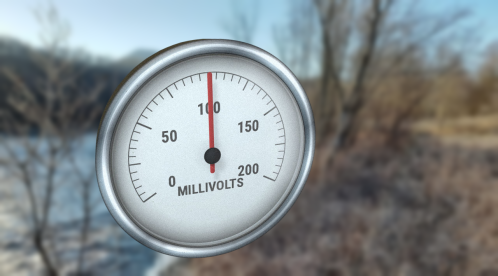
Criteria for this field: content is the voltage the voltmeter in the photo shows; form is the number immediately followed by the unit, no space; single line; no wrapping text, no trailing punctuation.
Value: 100mV
